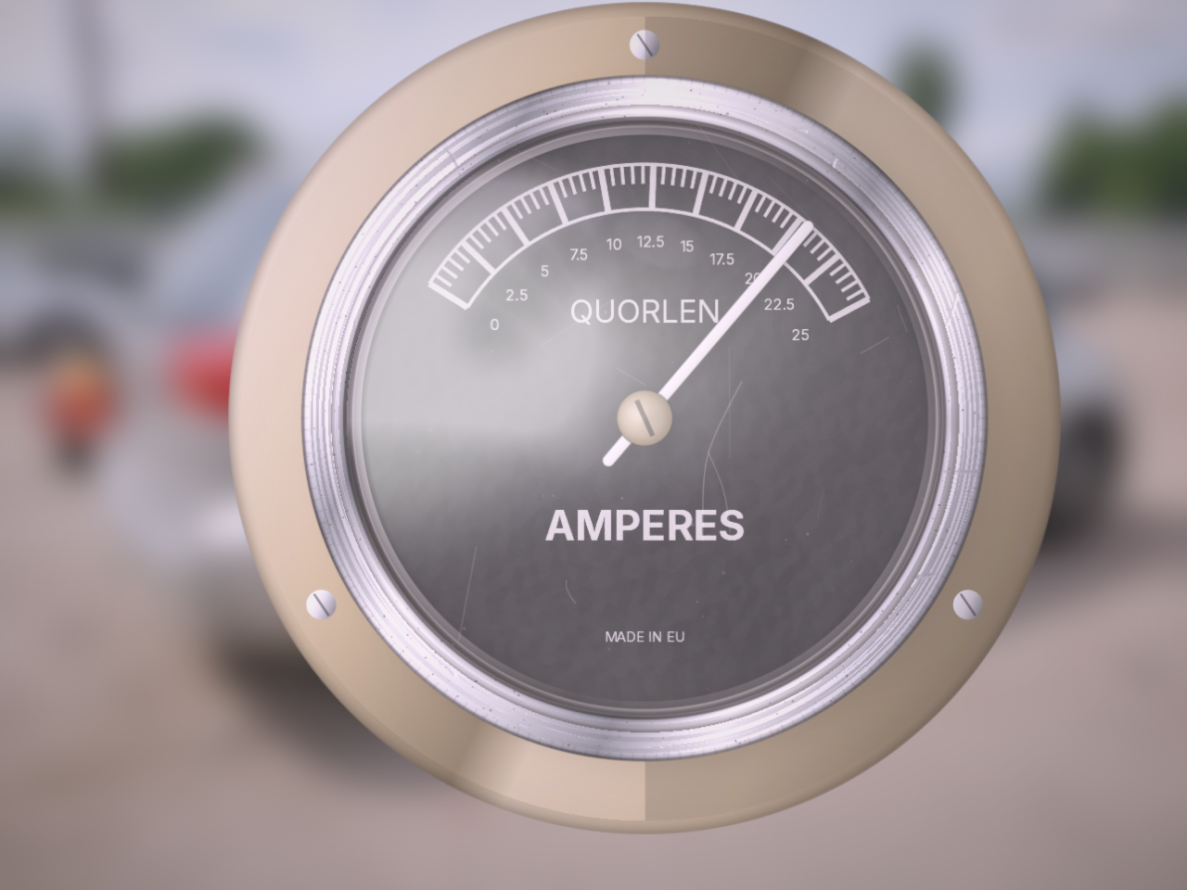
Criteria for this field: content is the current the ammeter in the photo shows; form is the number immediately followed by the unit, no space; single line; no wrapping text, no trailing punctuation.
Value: 20.5A
